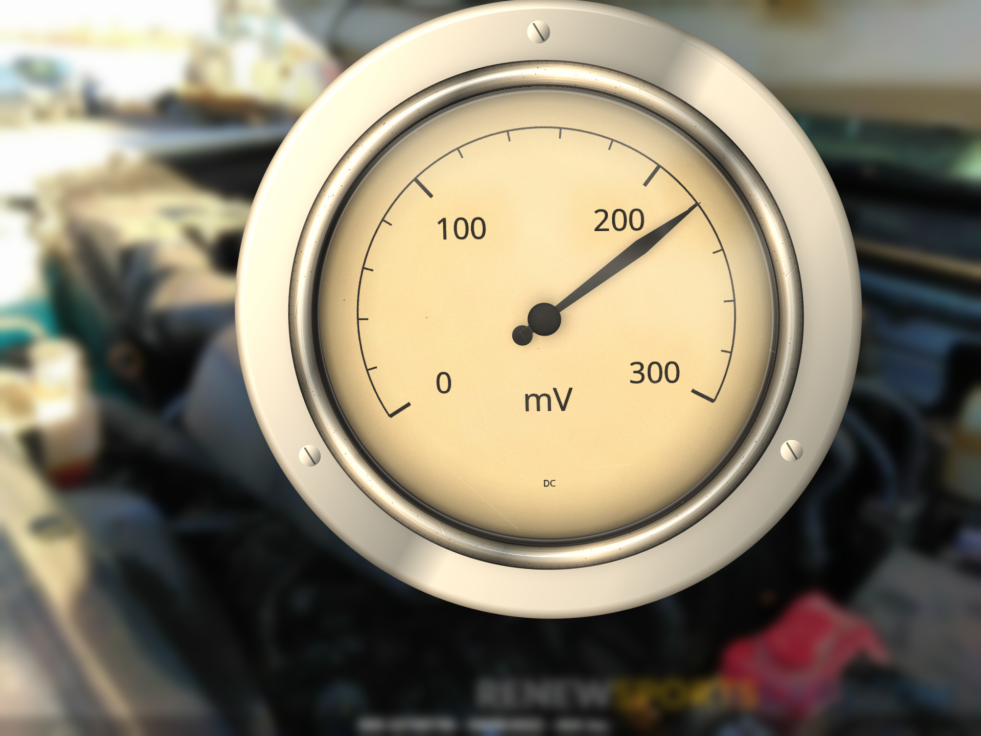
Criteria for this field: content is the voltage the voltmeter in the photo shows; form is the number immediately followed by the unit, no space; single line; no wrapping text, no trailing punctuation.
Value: 220mV
